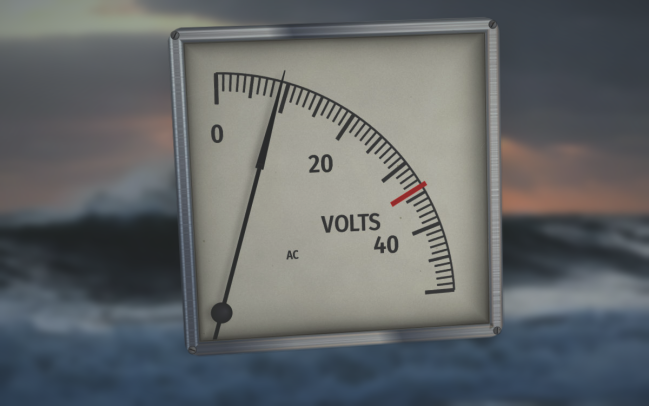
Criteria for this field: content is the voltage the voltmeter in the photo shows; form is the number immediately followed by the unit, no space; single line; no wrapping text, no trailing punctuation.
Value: 9V
